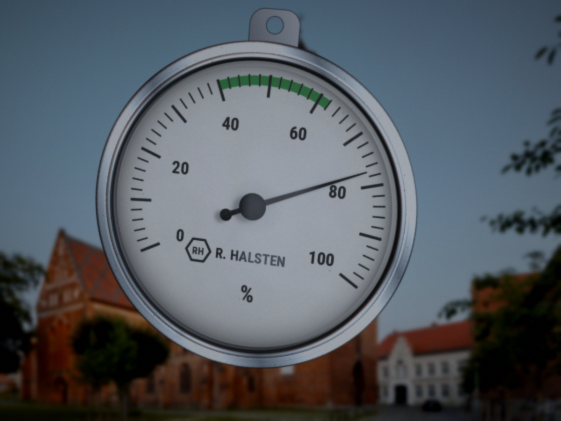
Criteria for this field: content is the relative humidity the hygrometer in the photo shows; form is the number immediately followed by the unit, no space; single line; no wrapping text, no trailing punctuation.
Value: 77%
